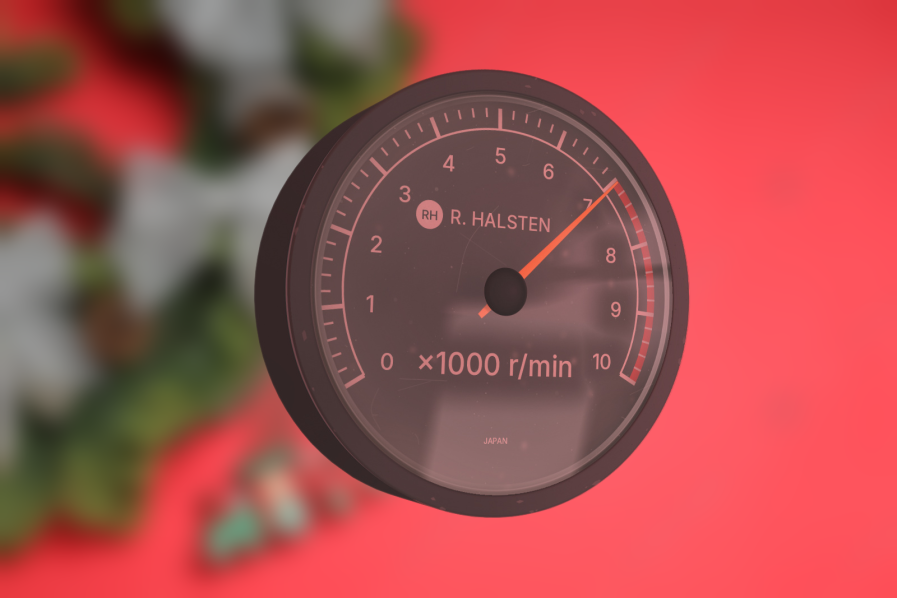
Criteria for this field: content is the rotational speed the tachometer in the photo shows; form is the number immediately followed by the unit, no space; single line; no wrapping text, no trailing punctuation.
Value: 7000rpm
